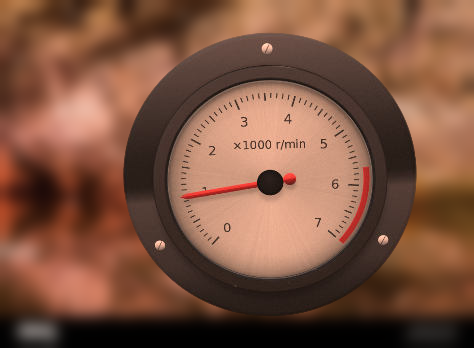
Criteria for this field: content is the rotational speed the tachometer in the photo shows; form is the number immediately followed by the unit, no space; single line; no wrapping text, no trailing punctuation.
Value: 1000rpm
